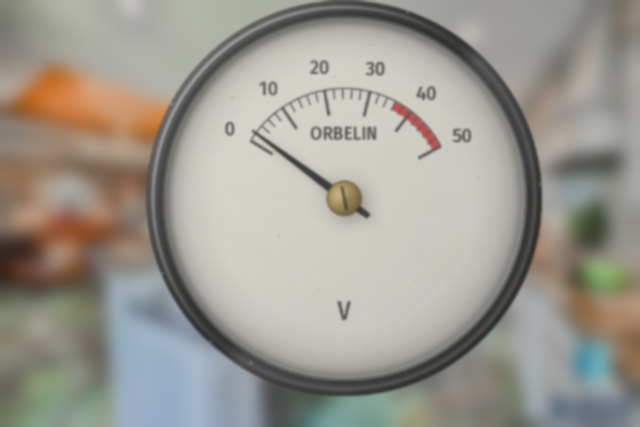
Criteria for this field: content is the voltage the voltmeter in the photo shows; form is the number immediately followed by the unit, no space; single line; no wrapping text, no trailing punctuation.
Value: 2V
